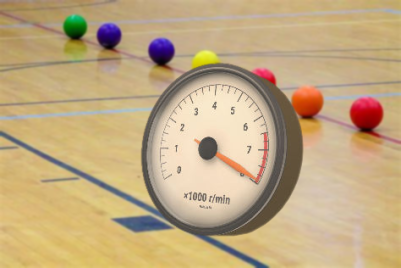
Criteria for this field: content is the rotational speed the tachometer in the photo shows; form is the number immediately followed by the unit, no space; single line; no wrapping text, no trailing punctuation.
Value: 7875rpm
